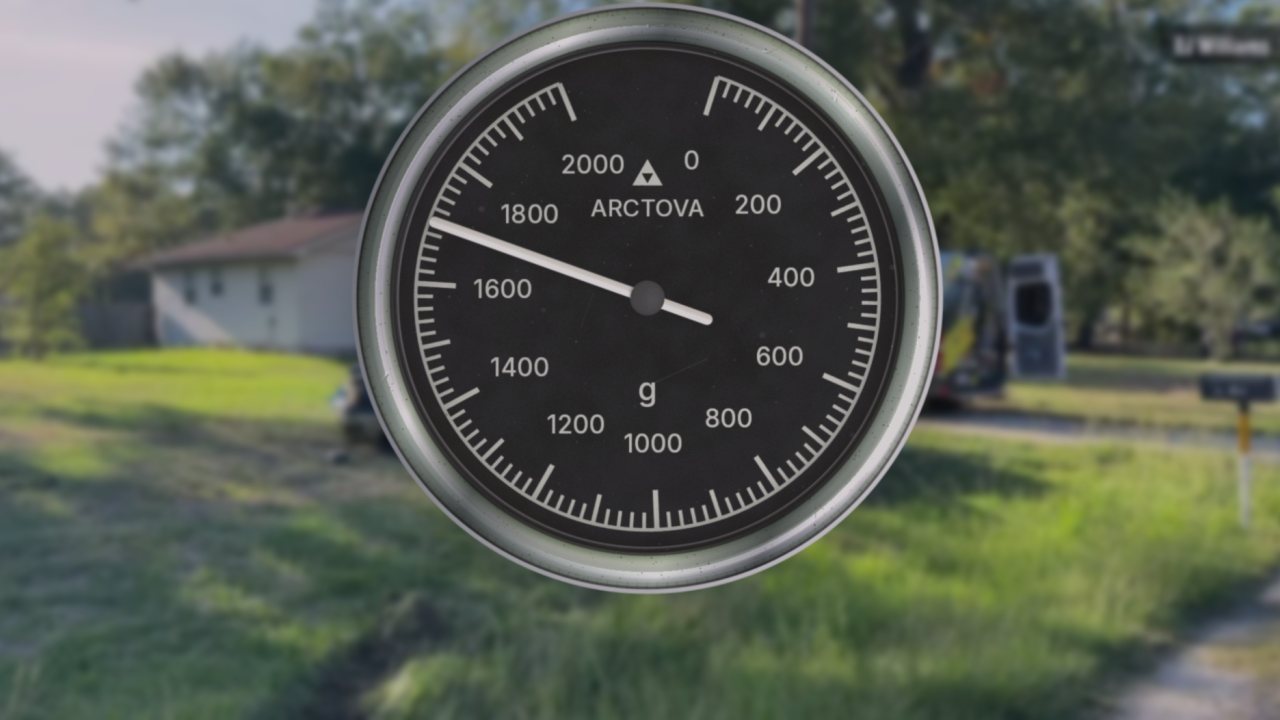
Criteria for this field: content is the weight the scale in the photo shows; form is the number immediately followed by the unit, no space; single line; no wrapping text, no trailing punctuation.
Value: 1700g
